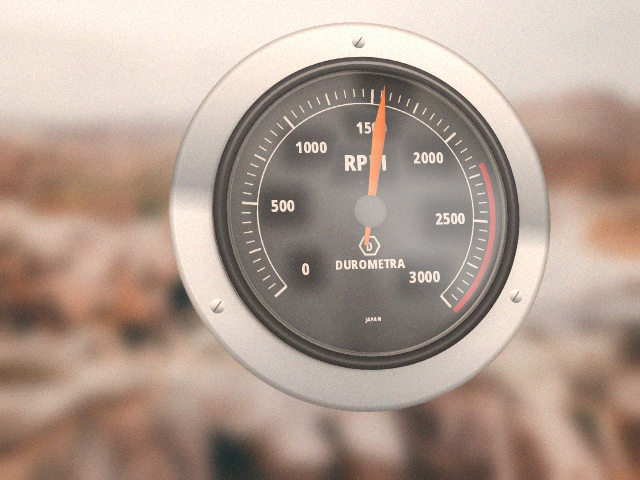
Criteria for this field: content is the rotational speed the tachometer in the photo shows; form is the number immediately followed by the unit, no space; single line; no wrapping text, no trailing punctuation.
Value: 1550rpm
